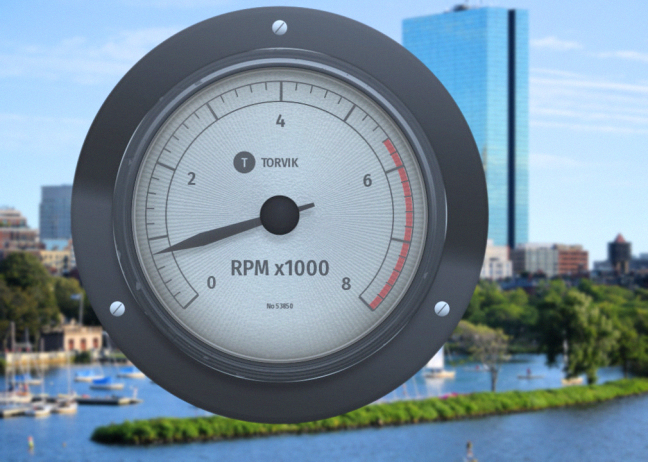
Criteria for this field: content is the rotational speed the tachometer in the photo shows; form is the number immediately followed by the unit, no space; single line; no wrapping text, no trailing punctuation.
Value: 800rpm
